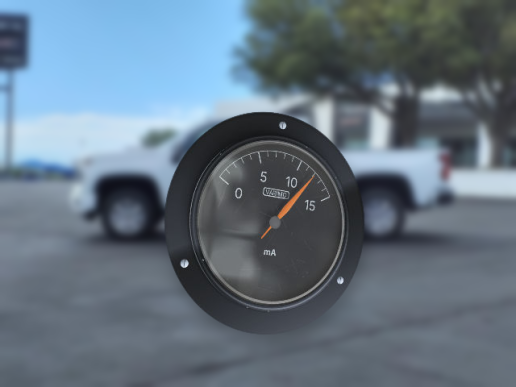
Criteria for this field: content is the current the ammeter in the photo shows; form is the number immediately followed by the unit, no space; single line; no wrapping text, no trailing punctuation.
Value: 12mA
